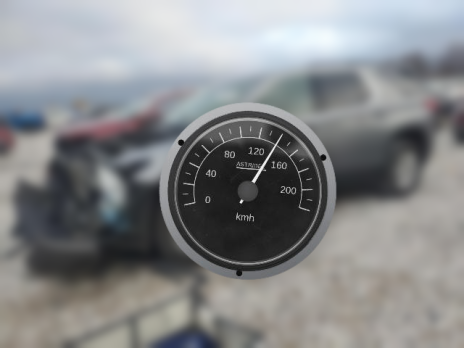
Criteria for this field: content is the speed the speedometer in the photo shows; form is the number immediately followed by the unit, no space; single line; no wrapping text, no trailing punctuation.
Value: 140km/h
